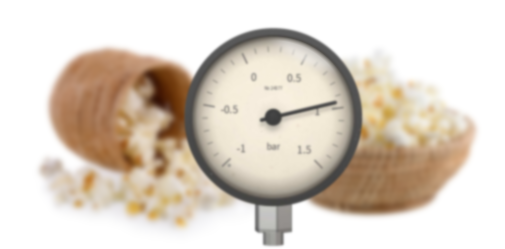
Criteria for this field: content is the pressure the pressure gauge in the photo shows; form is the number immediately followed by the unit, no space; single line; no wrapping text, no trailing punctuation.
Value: 0.95bar
